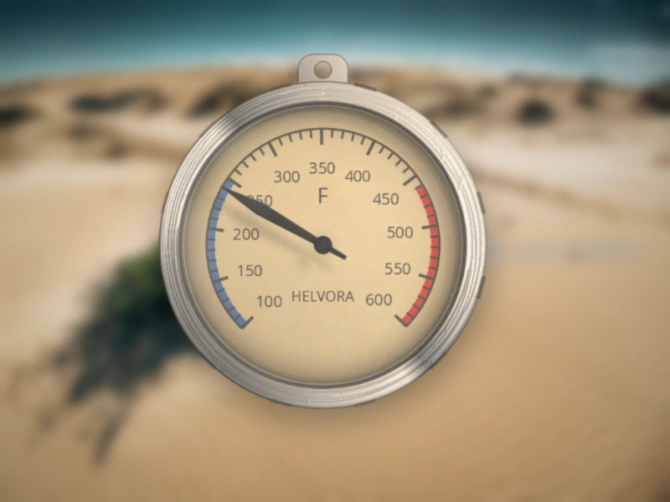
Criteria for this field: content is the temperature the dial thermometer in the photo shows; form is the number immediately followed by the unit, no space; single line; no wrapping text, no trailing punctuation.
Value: 240°F
